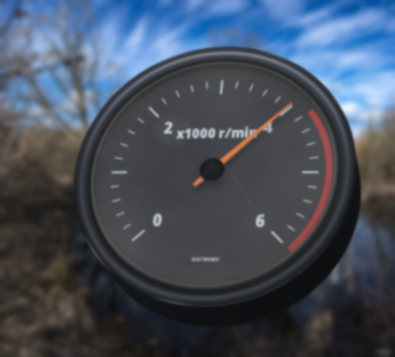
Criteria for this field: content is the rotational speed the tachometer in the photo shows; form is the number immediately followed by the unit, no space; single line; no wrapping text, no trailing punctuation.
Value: 4000rpm
